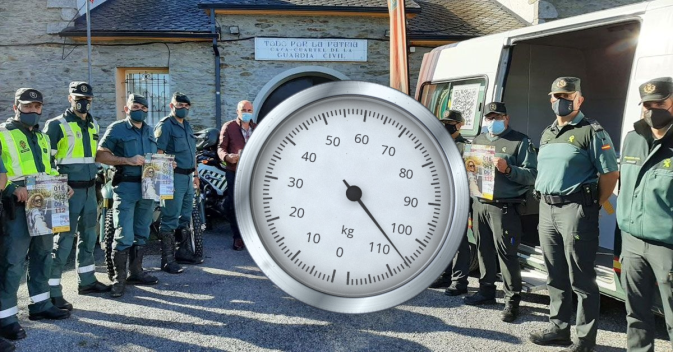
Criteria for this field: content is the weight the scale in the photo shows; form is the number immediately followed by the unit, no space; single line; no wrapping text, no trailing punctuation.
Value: 106kg
